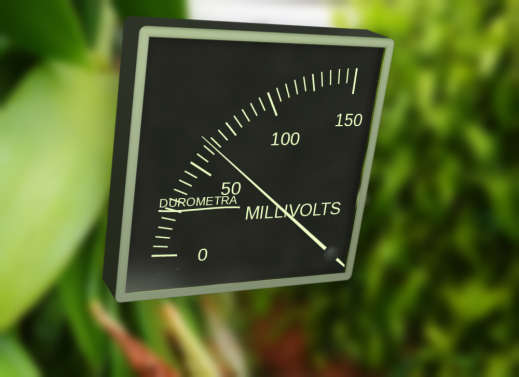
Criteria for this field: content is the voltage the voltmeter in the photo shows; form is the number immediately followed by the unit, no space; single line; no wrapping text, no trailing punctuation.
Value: 62.5mV
